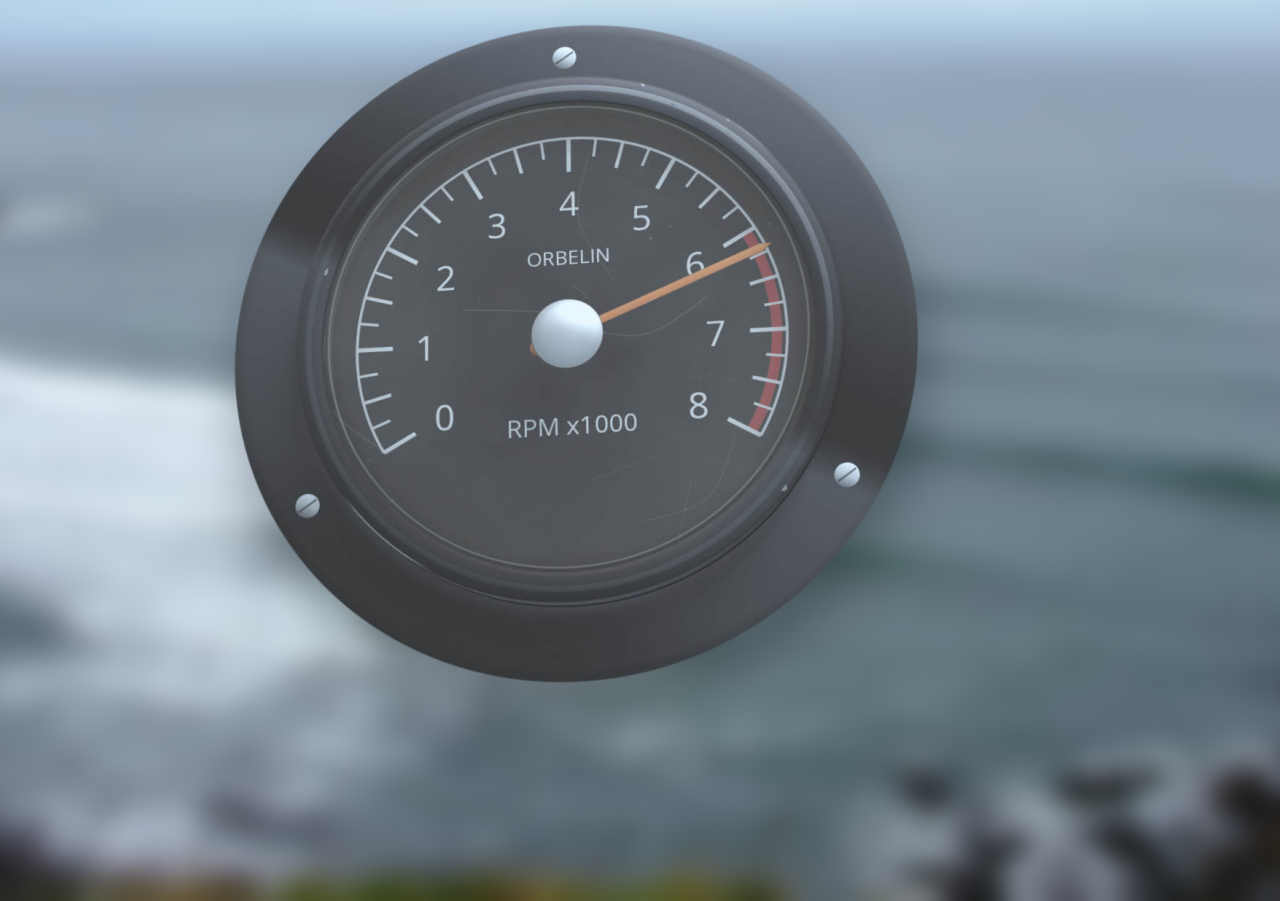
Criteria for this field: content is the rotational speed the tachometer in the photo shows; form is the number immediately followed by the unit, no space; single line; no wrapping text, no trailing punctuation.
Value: 6250rpm
